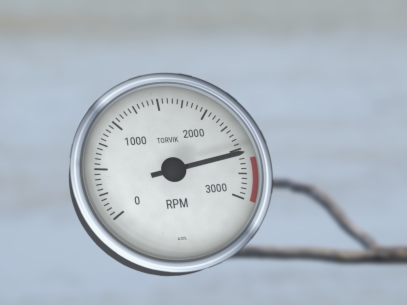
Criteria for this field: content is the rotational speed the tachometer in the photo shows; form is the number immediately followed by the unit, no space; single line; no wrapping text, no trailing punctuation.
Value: 2550rpm
